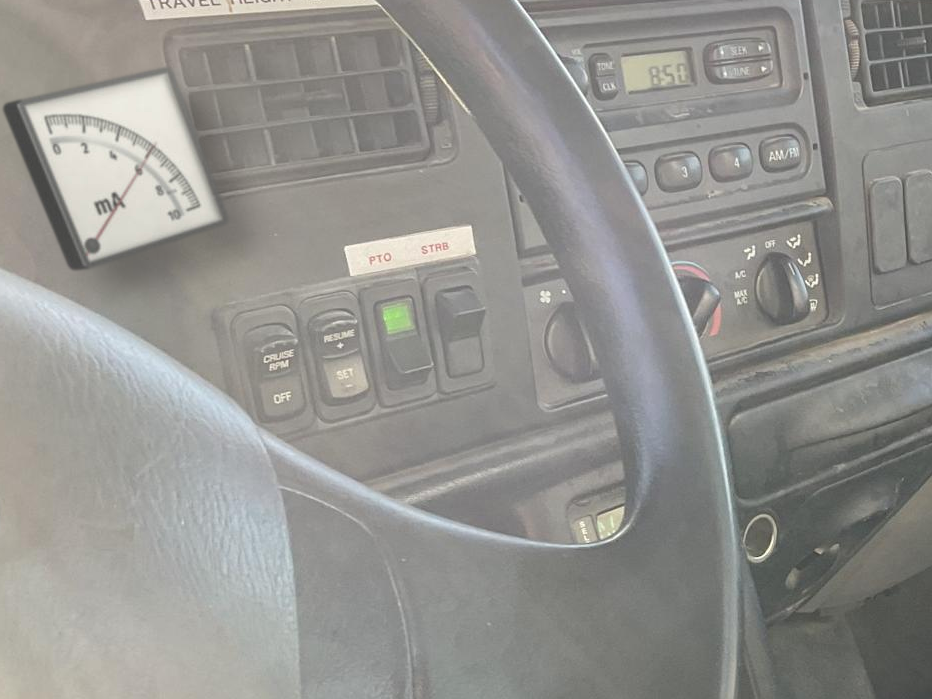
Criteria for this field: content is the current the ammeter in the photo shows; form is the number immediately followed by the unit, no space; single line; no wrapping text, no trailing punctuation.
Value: 6mA
